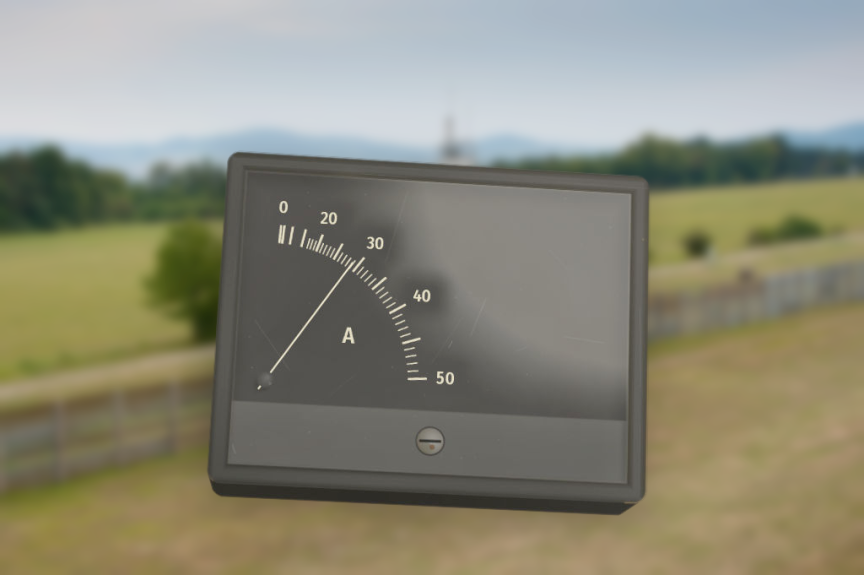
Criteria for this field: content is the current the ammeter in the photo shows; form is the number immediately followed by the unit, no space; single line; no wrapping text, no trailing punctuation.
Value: 29A
